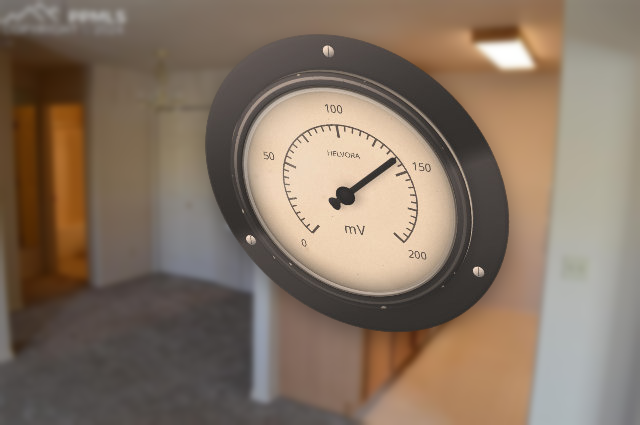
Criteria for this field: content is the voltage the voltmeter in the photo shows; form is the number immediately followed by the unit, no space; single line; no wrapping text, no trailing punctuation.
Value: 140mV
